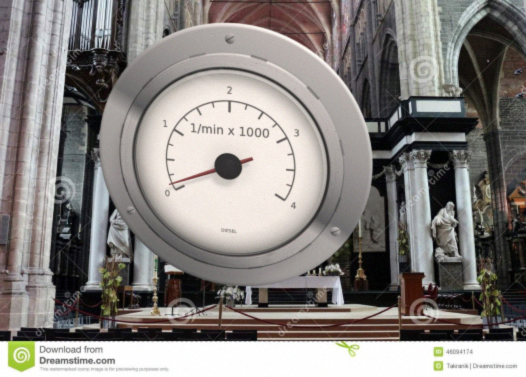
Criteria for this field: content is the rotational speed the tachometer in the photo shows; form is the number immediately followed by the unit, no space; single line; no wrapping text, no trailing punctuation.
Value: 125rpm
